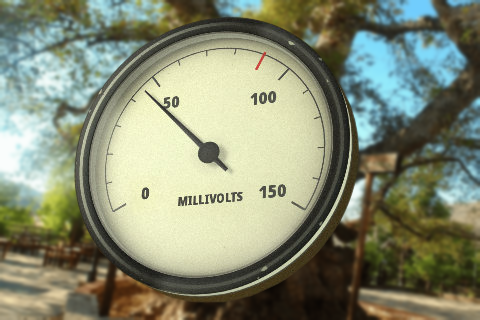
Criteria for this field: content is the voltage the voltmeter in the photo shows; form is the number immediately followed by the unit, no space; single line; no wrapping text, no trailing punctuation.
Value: 45mV
